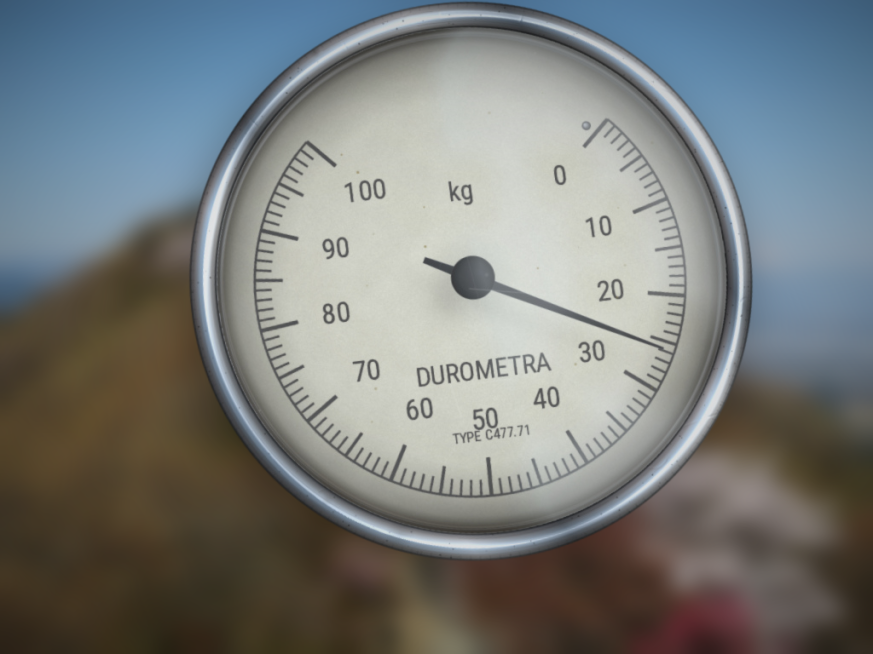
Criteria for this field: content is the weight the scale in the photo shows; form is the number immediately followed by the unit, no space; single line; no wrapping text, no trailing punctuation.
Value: 26kg
